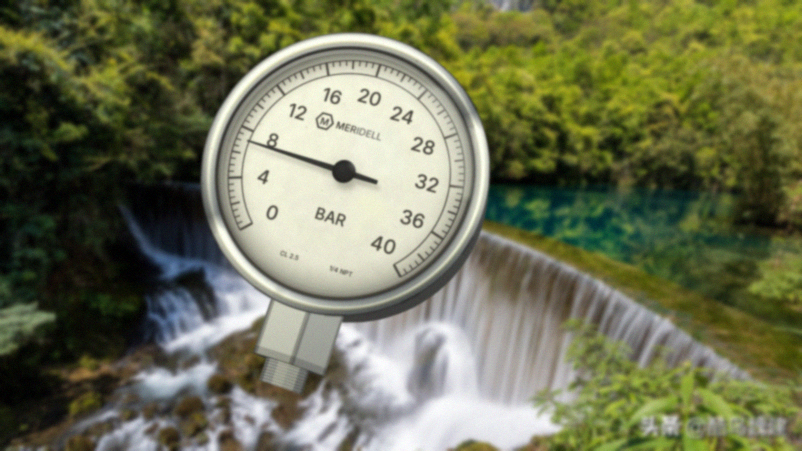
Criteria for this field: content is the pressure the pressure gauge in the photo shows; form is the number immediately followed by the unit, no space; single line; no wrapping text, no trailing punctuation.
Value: 7bar
